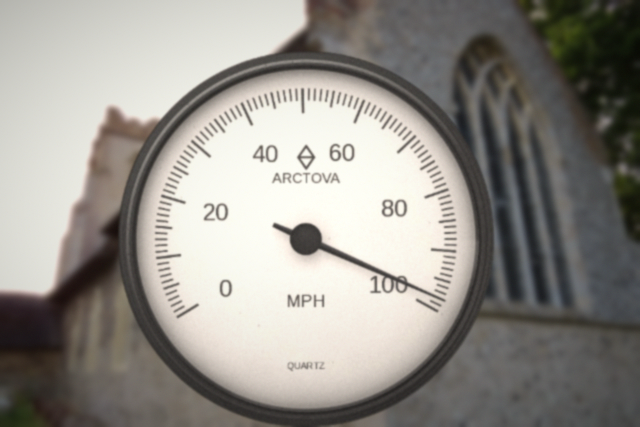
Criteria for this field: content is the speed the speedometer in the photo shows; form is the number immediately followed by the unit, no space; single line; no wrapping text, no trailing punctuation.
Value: 98mph
